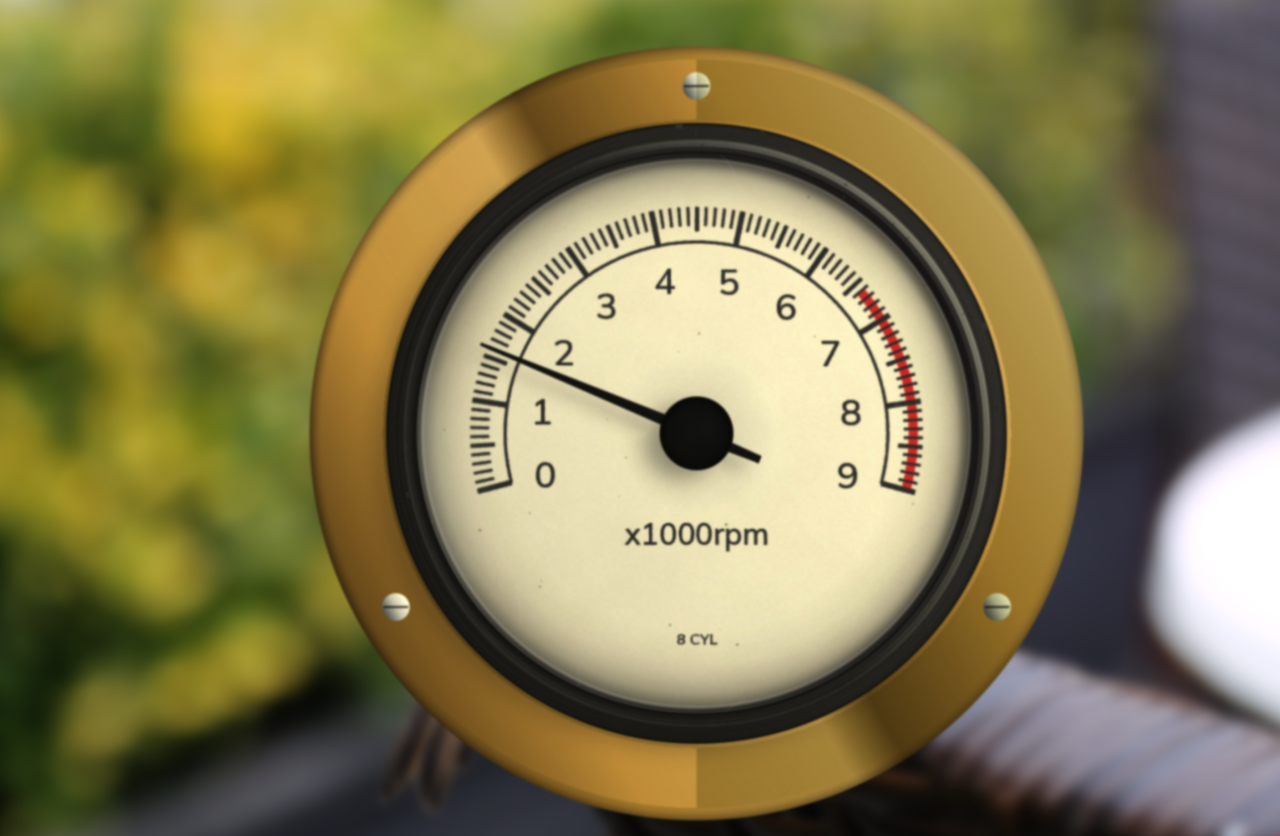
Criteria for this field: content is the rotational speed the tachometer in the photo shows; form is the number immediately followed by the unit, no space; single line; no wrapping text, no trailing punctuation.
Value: 1600rpm
